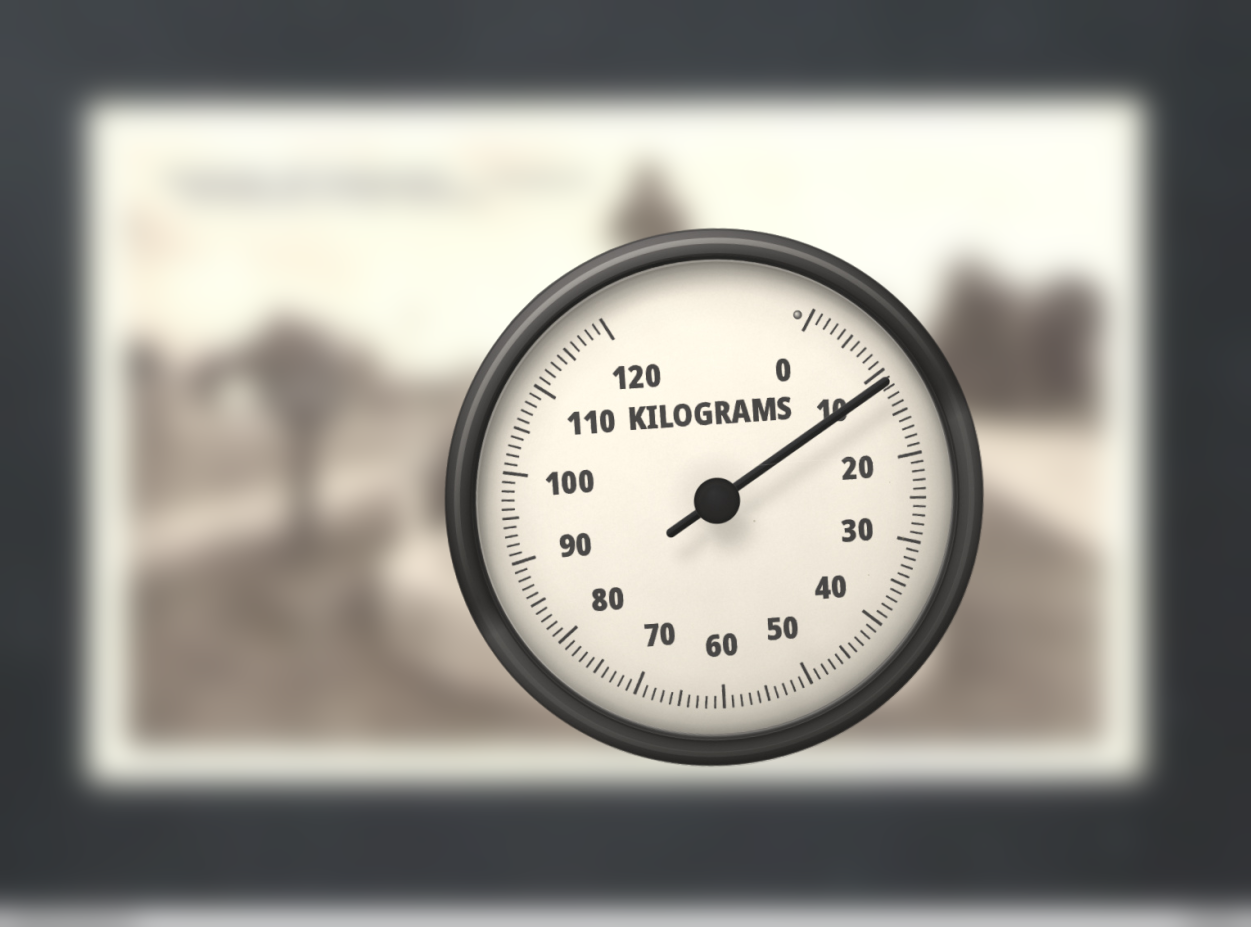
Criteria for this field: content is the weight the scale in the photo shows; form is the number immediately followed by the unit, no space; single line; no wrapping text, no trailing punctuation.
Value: 11kg
